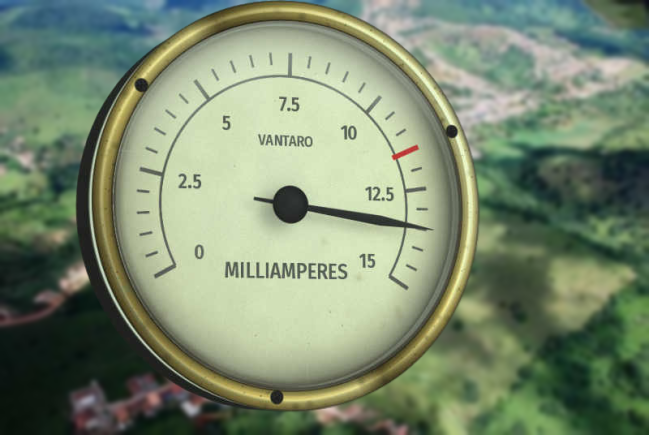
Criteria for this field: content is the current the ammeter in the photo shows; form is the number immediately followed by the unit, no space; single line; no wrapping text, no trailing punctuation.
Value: 13.5mA
